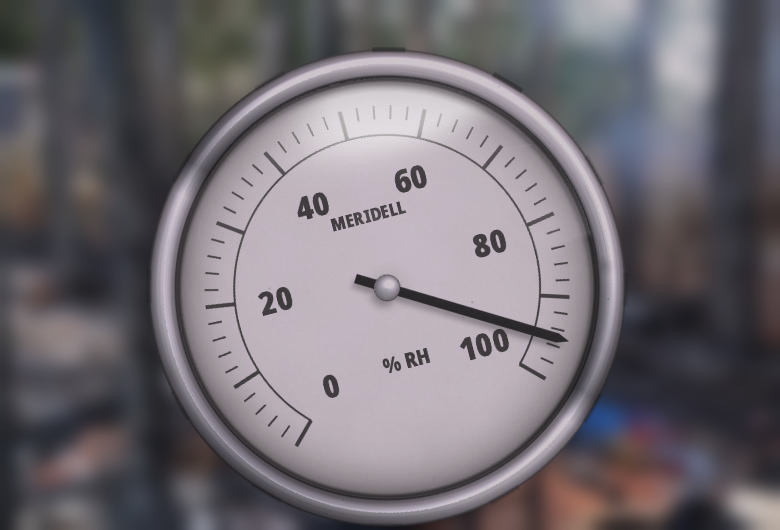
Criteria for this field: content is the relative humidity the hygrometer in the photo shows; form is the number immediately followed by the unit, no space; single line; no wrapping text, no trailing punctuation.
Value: 95%
